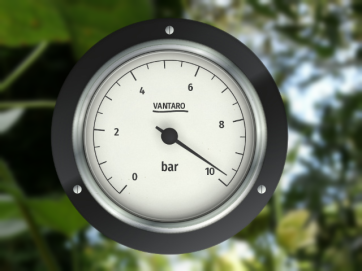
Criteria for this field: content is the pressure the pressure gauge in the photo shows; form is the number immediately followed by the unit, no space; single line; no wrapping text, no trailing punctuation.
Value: 9.75bar
